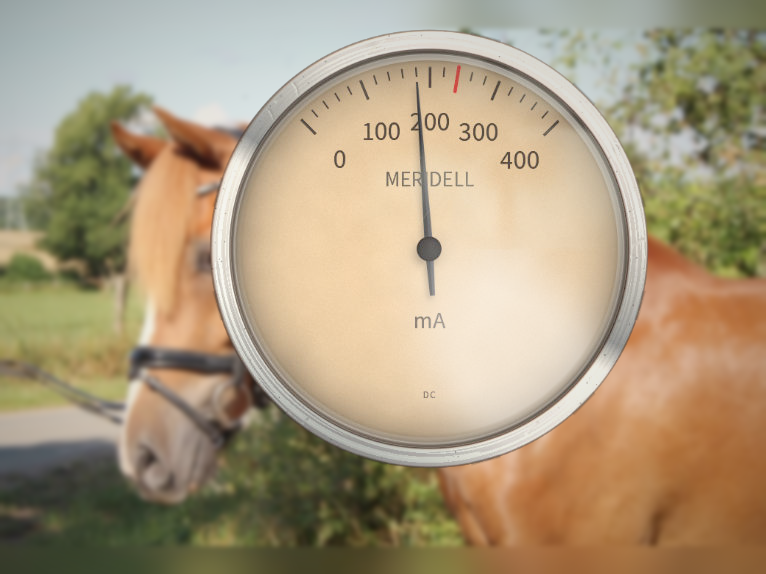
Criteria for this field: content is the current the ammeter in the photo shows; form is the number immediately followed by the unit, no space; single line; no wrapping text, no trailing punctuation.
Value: 180mA
